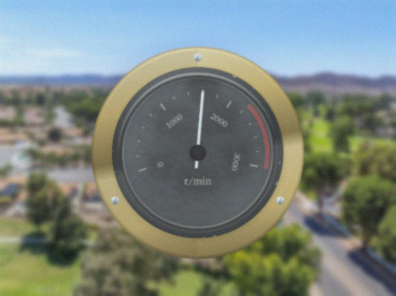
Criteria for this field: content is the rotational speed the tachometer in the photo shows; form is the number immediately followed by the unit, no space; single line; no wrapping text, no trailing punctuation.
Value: 1600rpm
